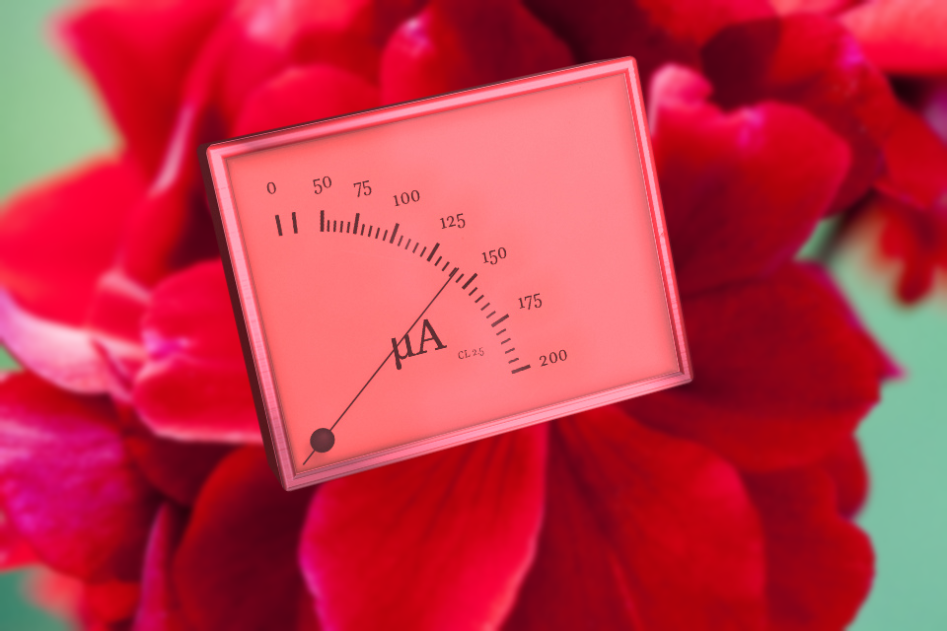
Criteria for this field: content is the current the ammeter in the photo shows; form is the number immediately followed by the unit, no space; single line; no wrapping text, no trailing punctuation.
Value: 140µA
